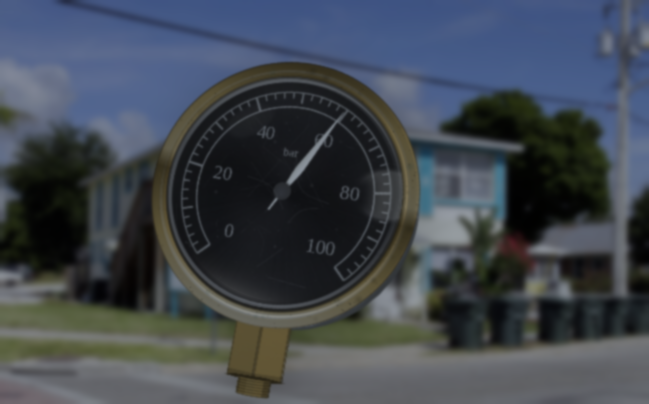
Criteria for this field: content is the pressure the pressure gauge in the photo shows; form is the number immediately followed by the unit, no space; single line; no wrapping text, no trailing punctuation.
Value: 60bar
